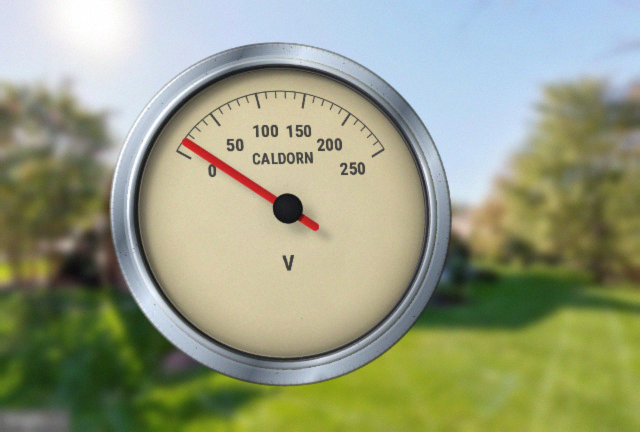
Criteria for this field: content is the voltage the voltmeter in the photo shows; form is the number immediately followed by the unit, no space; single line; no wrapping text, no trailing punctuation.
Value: 10V
